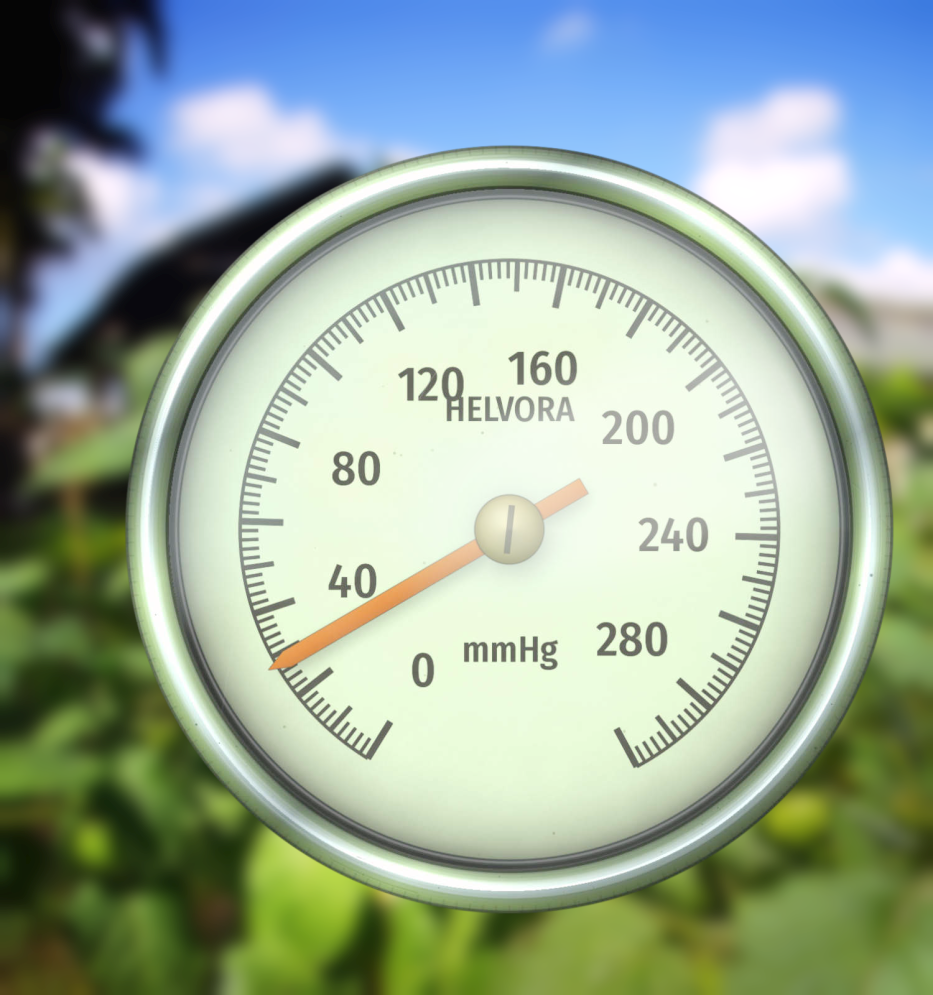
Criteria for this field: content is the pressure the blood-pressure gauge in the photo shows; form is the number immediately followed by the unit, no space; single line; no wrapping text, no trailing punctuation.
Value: 28mmHg
